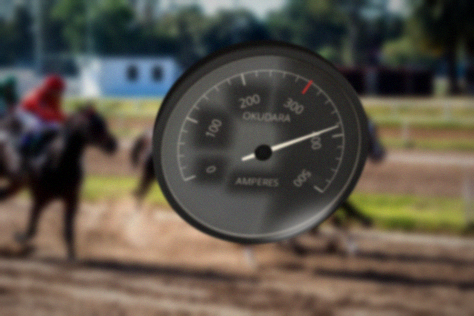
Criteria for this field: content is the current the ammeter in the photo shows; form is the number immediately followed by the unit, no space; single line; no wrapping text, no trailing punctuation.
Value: 380A
